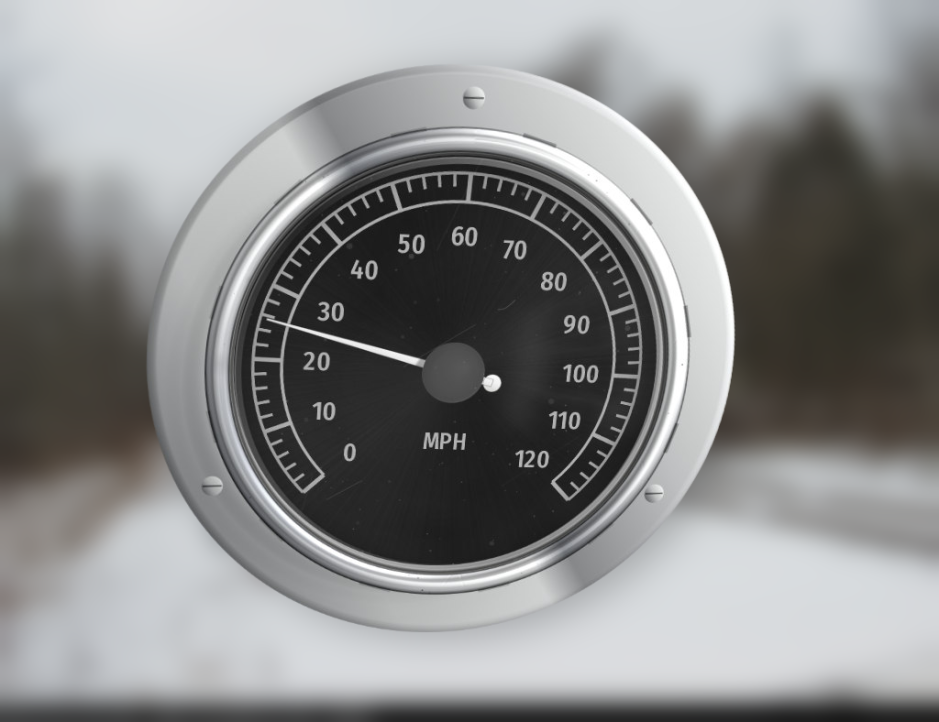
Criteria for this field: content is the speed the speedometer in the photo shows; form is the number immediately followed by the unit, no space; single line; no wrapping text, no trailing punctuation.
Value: 26mph
